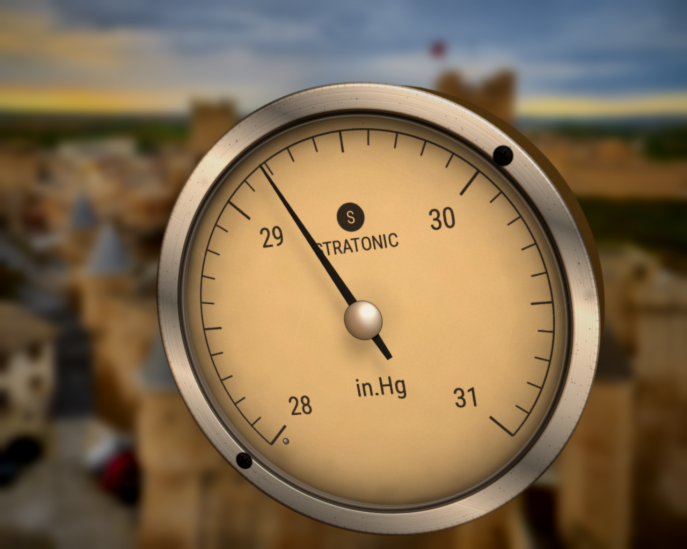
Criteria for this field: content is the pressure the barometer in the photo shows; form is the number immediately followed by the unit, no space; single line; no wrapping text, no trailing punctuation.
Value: 29.2inHg
